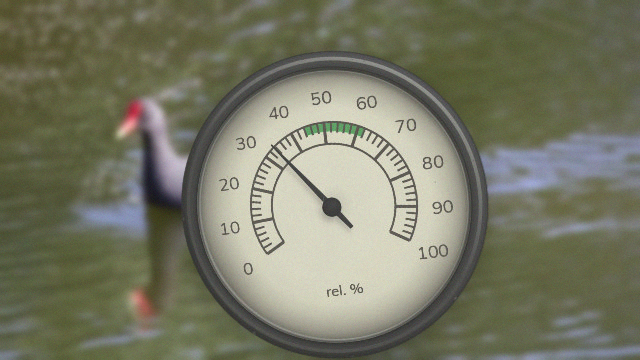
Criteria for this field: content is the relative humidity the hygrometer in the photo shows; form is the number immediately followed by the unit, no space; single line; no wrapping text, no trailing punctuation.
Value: 34%
